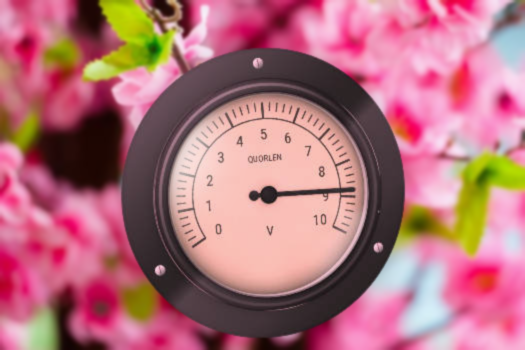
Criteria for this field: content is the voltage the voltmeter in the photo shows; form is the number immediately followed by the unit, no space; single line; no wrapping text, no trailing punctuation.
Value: 8.8V
